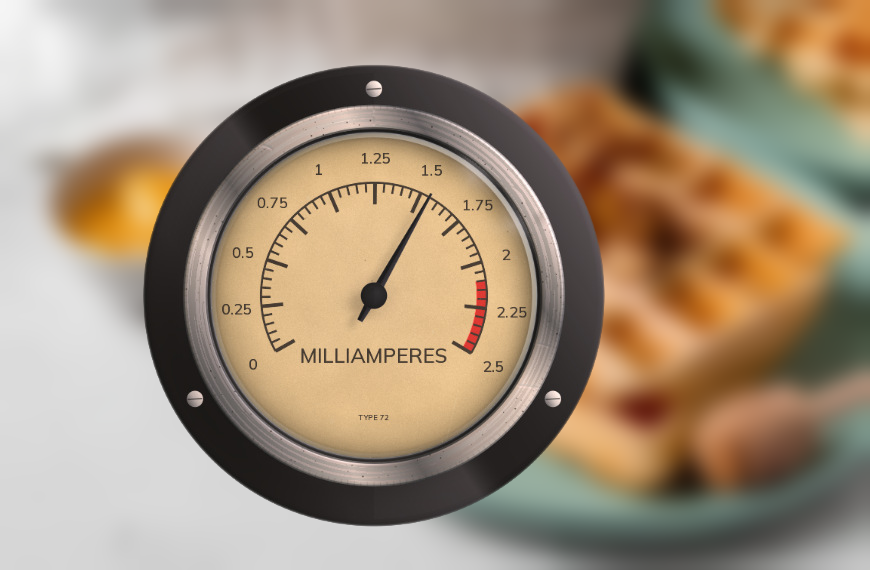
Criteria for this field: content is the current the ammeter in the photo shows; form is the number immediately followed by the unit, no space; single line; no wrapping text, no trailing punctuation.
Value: 1.55mA
